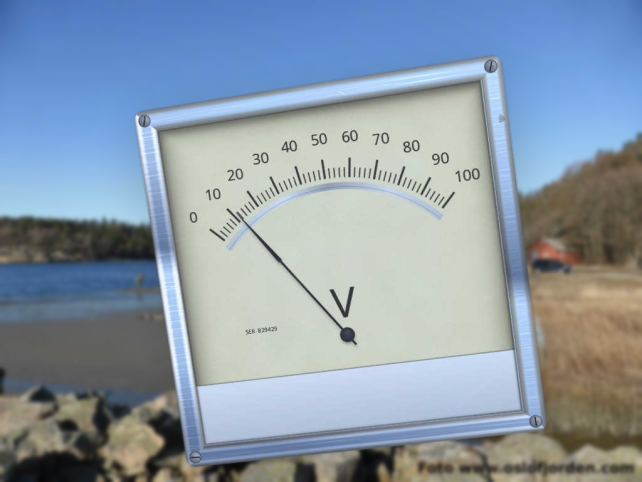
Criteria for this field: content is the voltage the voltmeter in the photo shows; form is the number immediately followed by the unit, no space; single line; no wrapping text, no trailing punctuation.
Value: 12V
